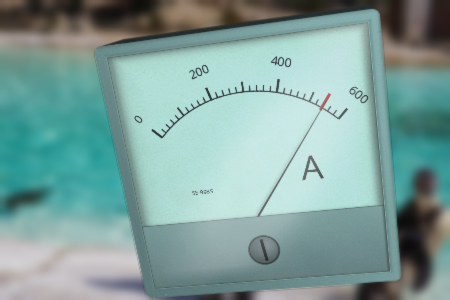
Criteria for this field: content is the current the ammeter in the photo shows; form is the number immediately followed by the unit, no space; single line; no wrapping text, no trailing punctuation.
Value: 540A
